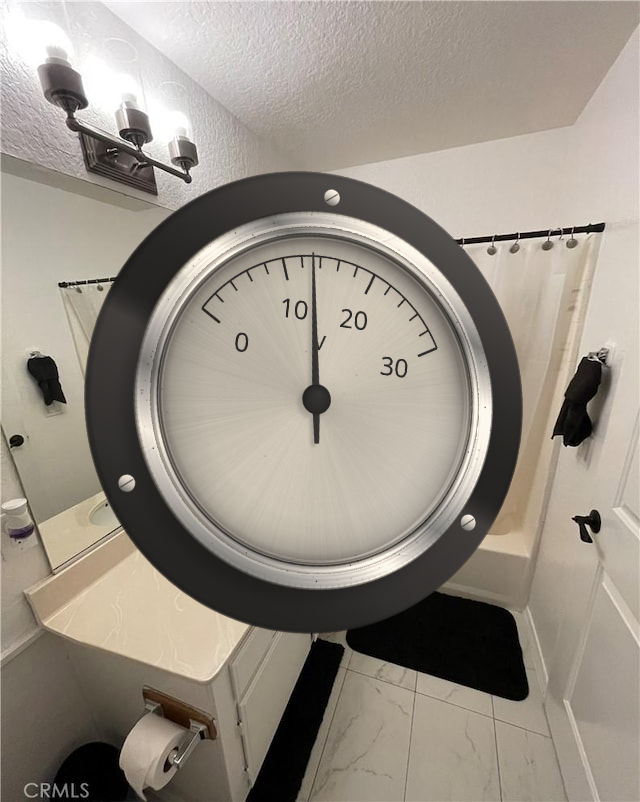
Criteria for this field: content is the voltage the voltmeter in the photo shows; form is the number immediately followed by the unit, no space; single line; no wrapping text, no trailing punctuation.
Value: 13V
